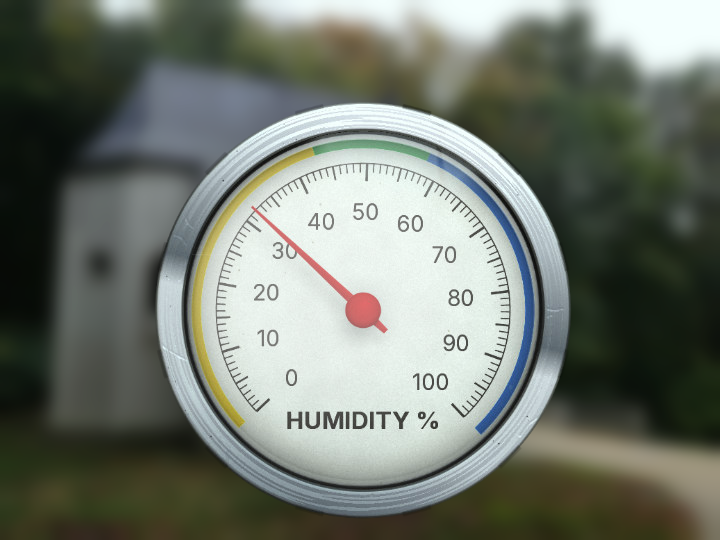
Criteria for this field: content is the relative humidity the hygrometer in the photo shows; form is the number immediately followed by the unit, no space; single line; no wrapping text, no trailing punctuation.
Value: 32%
